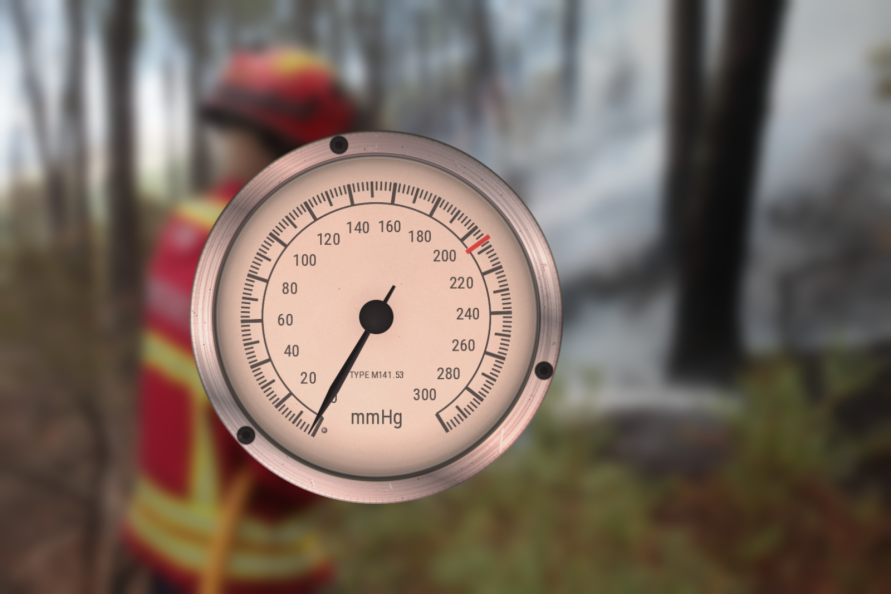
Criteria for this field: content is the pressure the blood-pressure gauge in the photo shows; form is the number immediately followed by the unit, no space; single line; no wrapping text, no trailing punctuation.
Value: 2mmHg
